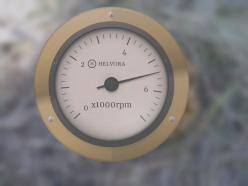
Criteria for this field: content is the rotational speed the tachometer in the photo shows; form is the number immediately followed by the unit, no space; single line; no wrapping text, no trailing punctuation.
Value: 5400rpm
